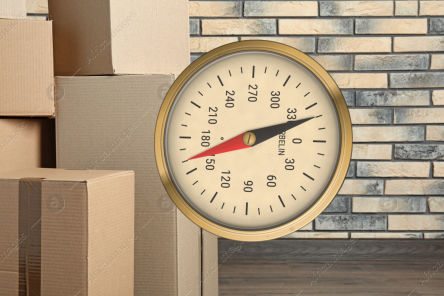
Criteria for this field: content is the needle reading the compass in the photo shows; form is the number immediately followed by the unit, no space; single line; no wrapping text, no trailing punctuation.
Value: 160°
